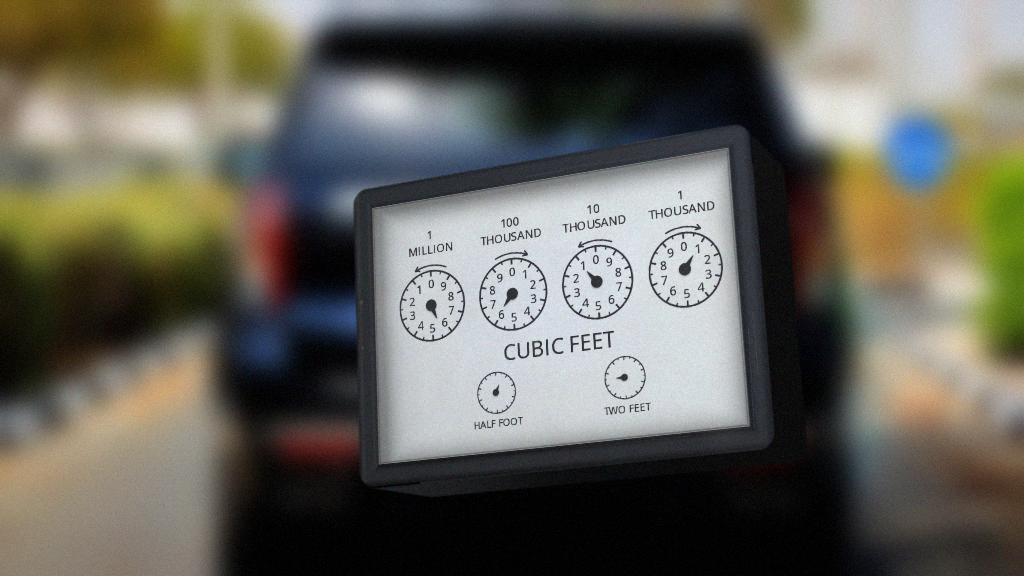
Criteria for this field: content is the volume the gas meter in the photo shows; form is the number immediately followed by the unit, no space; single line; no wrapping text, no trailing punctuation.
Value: 561100ft³
